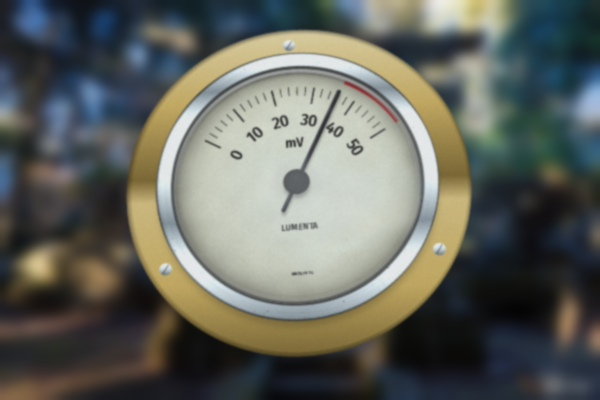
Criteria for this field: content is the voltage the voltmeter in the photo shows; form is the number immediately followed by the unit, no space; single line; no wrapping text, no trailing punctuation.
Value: 36mV
